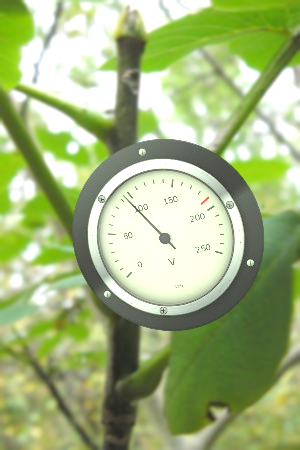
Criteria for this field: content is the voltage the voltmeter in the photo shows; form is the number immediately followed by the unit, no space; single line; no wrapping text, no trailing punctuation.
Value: 95V
